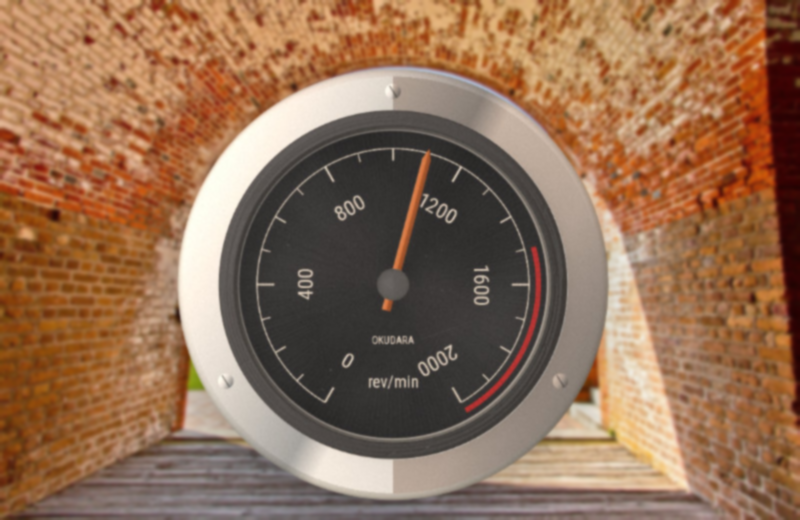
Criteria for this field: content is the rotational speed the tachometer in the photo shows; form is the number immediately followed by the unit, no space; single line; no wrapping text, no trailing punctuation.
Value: 1100rpm
